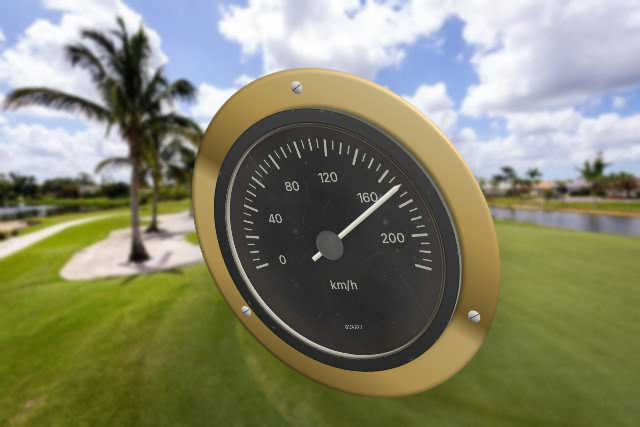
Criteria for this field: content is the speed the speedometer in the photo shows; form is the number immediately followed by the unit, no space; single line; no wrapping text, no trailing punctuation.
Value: 170km/h
